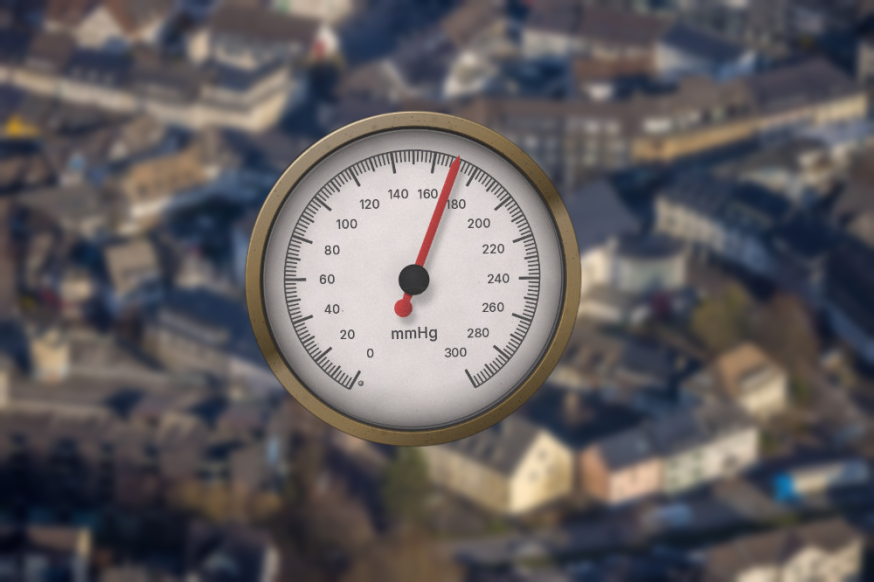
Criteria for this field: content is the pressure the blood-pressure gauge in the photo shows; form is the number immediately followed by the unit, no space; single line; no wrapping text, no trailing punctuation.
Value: 170mmHg
